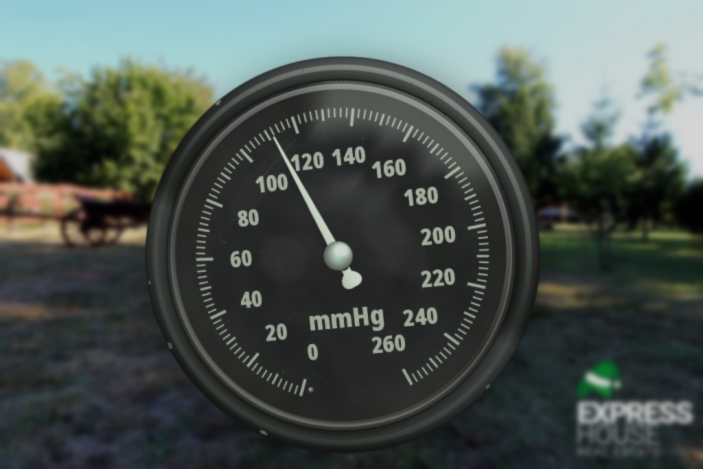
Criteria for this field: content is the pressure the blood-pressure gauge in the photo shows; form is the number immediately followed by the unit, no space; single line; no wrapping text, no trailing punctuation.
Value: 112mmHg
